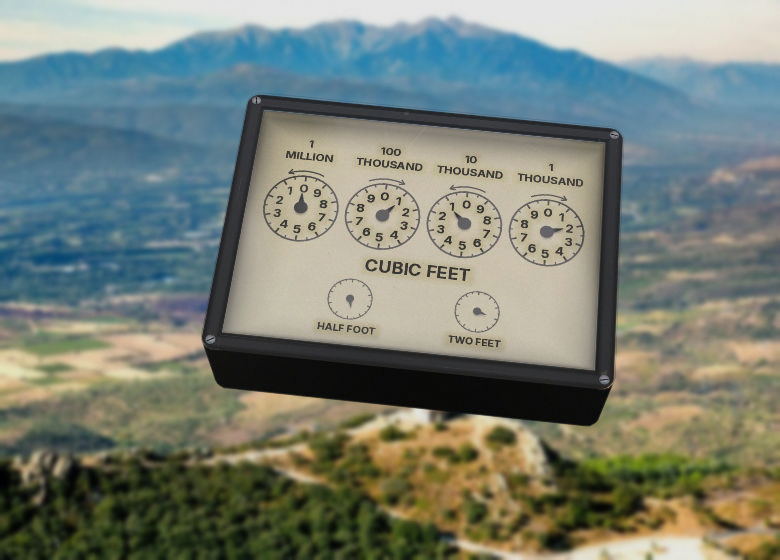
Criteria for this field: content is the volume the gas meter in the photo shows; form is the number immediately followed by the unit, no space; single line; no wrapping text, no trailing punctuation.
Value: 11200ft³
